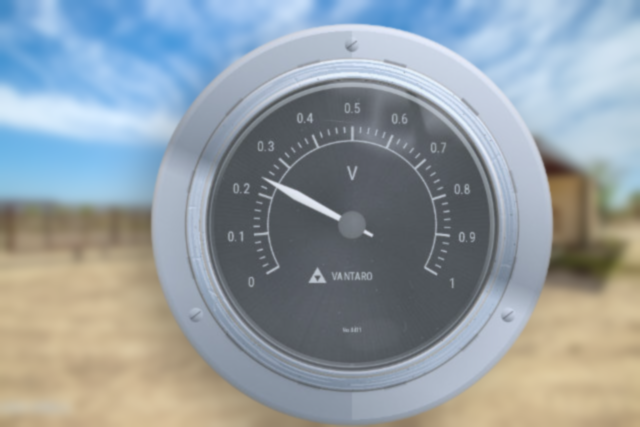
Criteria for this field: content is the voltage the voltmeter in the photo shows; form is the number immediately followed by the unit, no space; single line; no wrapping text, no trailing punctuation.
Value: 0.24V
